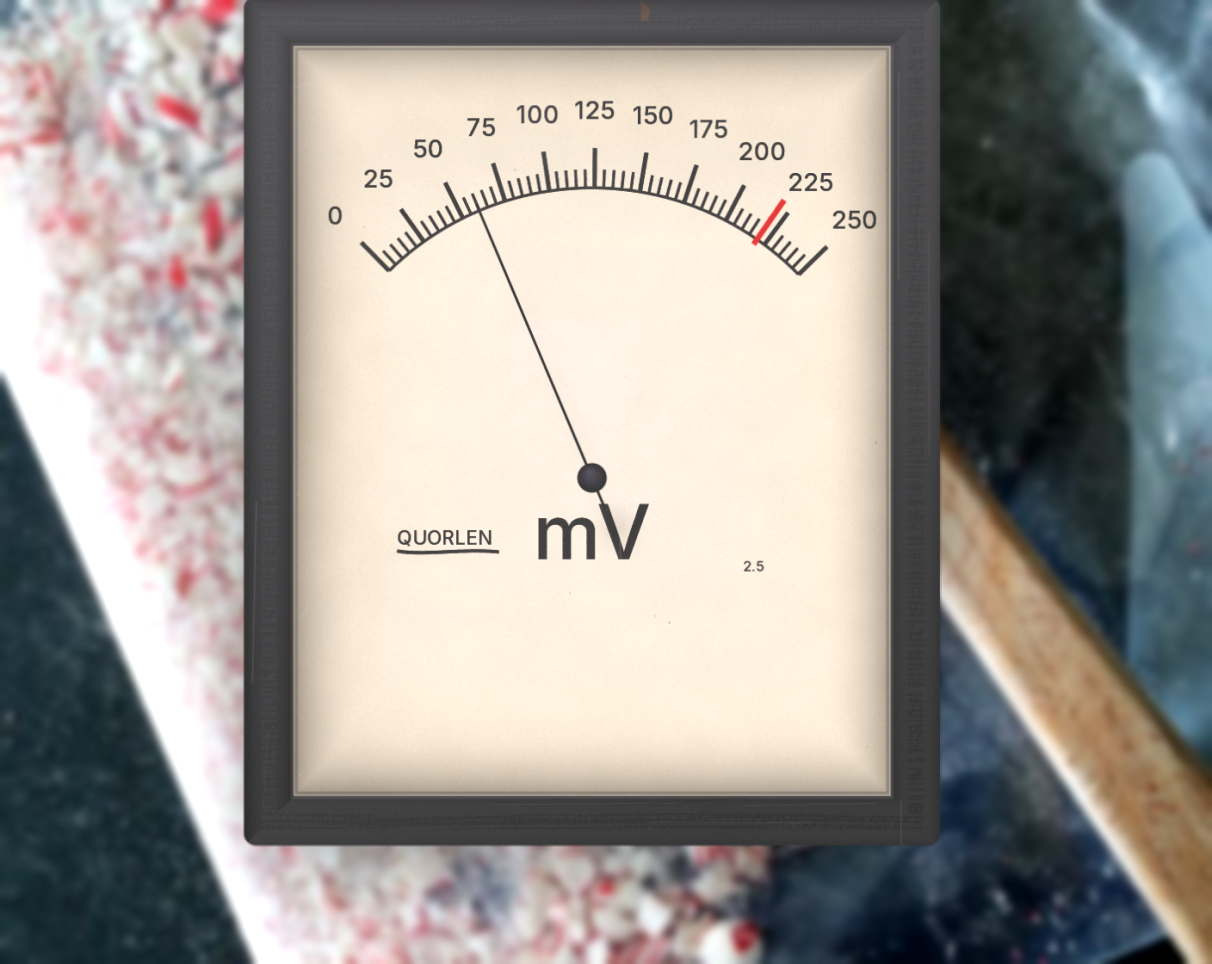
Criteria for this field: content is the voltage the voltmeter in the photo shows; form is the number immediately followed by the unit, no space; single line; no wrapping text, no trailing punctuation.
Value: 60mV
